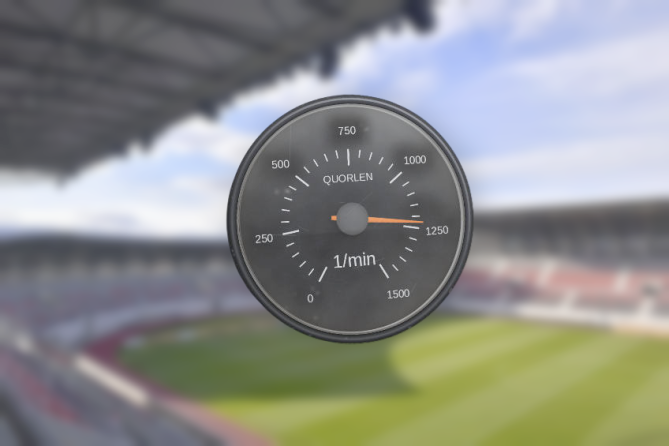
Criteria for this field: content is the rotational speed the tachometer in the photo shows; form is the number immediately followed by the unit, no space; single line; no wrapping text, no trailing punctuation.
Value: 1225rpm
